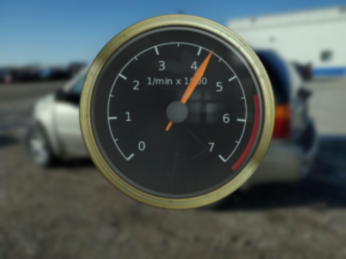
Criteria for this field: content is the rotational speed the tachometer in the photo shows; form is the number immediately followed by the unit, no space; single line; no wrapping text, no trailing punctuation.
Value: 4250rpm
